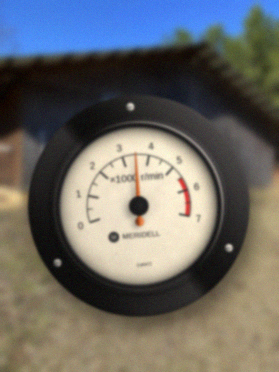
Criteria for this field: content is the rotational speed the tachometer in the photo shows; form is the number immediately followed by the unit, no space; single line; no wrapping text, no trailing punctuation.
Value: 3500rpm
